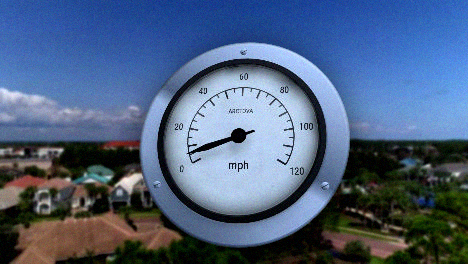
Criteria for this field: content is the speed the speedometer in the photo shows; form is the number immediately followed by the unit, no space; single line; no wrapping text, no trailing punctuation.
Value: 5mph
